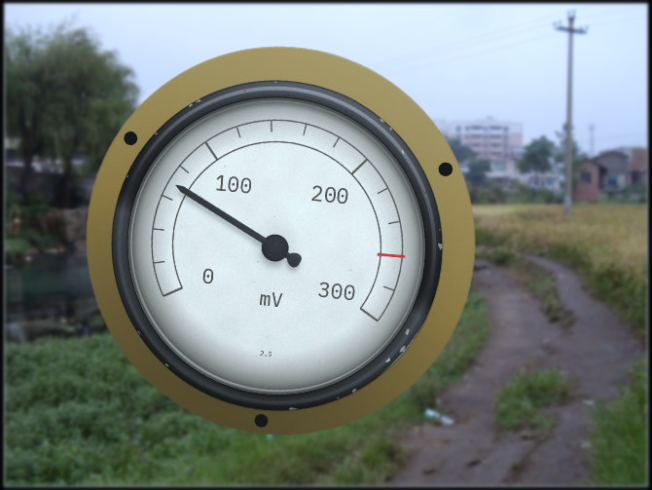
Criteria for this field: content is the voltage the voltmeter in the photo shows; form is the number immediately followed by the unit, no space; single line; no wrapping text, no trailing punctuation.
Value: 70mV
